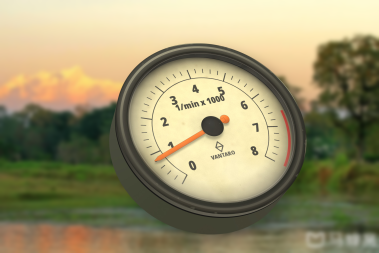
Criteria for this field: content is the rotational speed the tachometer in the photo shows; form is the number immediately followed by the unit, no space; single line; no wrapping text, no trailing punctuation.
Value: 800rpm
